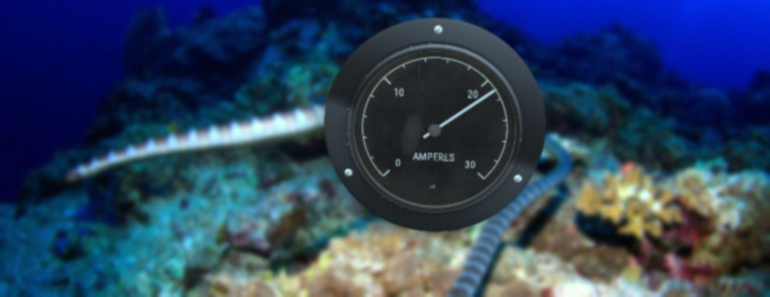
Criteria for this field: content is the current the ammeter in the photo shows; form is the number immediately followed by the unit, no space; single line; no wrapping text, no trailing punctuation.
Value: 21A
